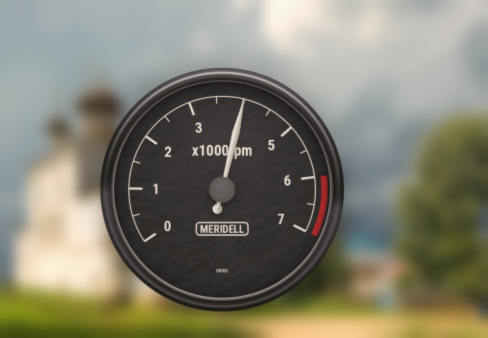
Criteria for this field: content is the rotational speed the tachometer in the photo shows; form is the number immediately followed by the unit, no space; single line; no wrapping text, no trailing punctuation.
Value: 4000rpm
